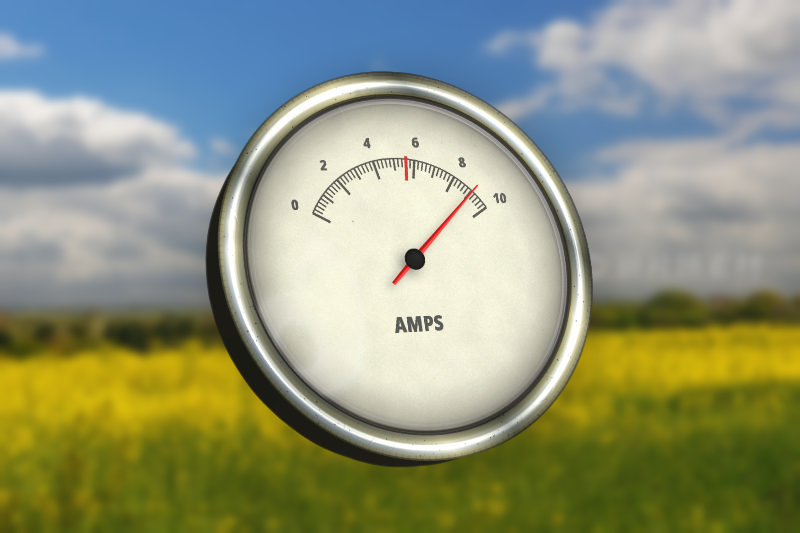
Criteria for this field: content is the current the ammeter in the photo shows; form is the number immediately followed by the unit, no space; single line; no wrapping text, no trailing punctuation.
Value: 9A
